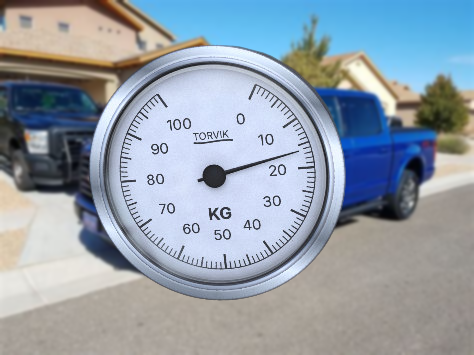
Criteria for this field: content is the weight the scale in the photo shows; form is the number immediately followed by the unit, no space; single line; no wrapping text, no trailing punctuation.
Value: 16kg
